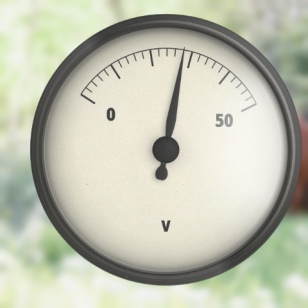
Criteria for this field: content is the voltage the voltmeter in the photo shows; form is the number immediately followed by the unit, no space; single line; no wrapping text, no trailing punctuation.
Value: 28V
